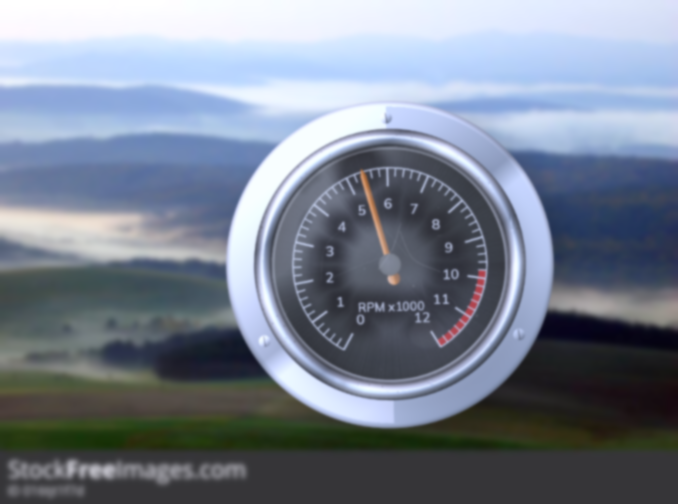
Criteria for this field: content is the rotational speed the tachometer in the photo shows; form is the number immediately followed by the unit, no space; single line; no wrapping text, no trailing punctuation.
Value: 5400rpm
